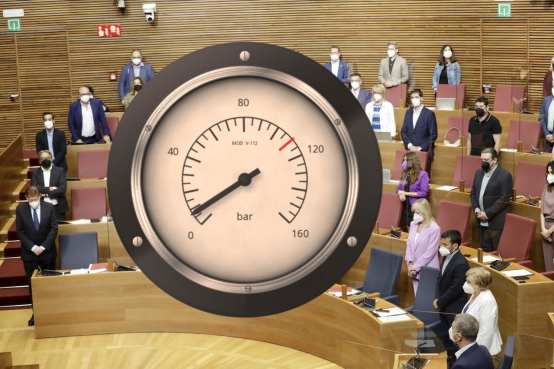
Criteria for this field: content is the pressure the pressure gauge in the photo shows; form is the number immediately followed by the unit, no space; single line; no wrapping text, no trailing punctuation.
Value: 7.5bar
